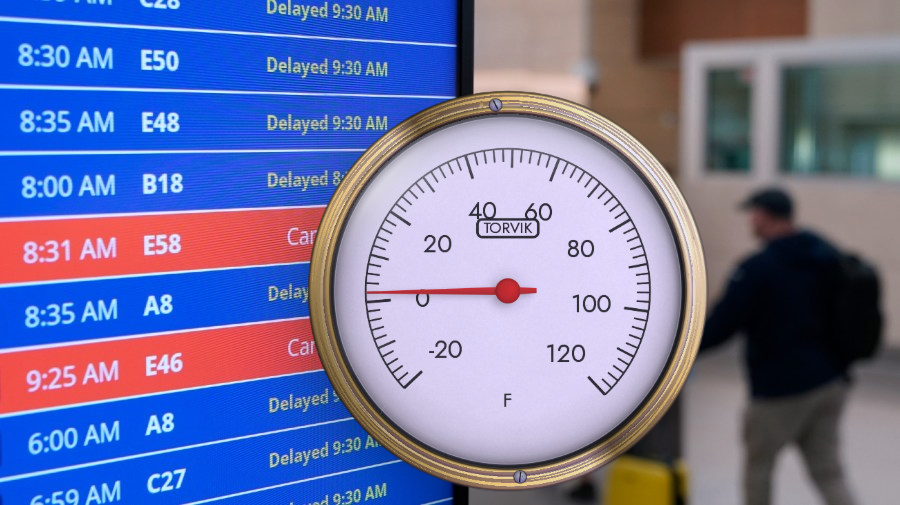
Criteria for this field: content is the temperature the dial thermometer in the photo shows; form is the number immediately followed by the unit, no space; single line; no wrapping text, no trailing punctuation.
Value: 2°F
